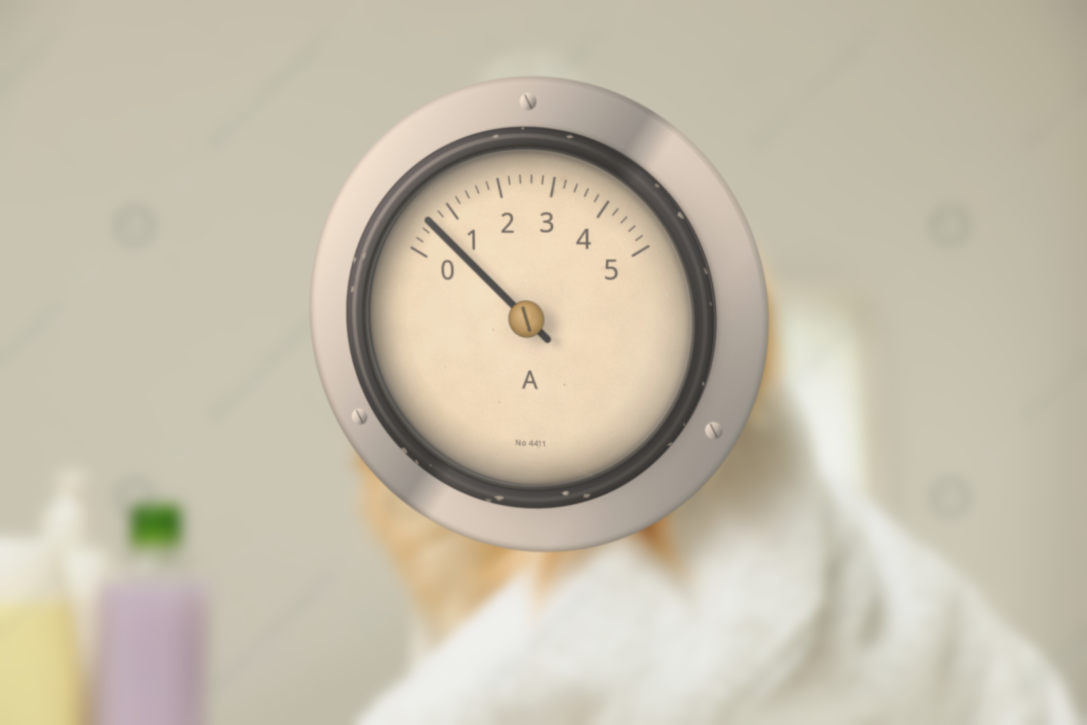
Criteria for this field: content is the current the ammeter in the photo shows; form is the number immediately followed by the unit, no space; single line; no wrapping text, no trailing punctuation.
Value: 0.6A
